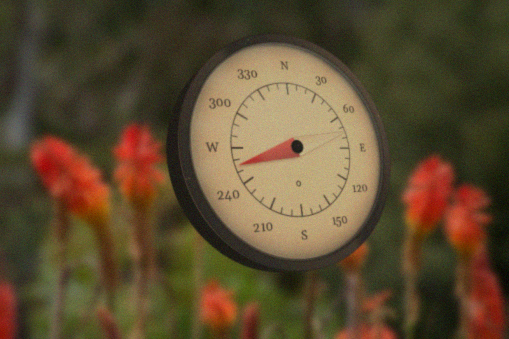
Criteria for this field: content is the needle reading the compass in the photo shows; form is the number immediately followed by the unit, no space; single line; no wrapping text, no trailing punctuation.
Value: 255°
